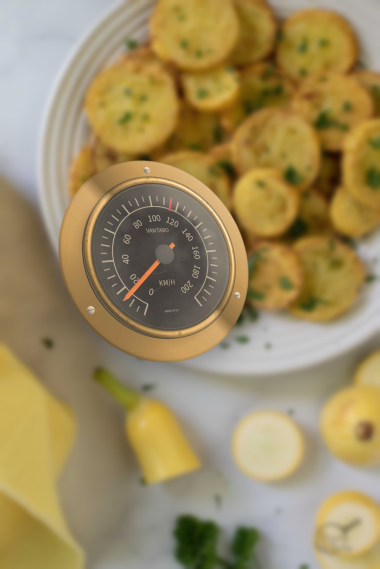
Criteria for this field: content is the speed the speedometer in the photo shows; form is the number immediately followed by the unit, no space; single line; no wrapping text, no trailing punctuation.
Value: 15km/h
